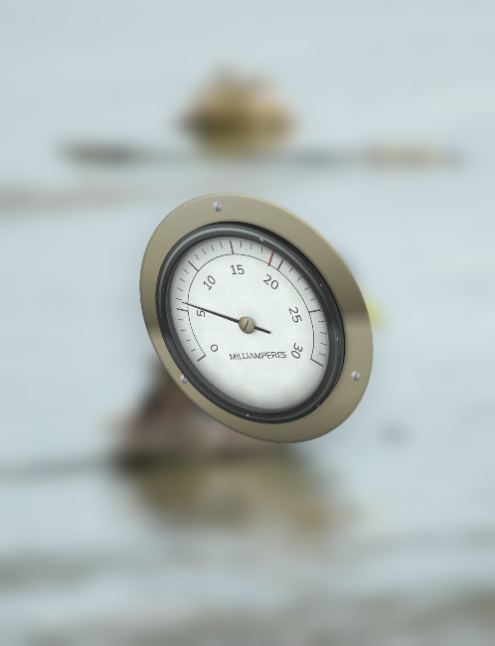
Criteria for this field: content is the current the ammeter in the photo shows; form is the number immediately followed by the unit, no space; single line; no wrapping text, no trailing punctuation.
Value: 6mA
